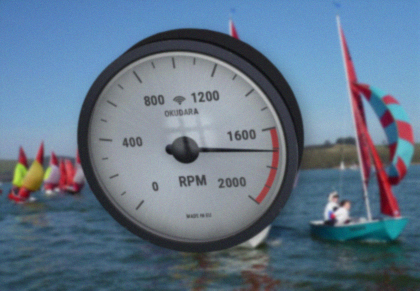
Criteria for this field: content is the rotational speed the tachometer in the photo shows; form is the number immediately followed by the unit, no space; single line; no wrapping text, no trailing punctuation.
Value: 1700rpm
